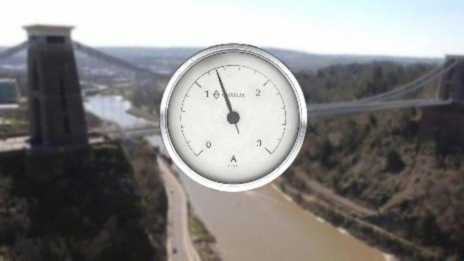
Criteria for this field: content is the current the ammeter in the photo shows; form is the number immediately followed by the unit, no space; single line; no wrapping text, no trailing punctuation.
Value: 1.3A
